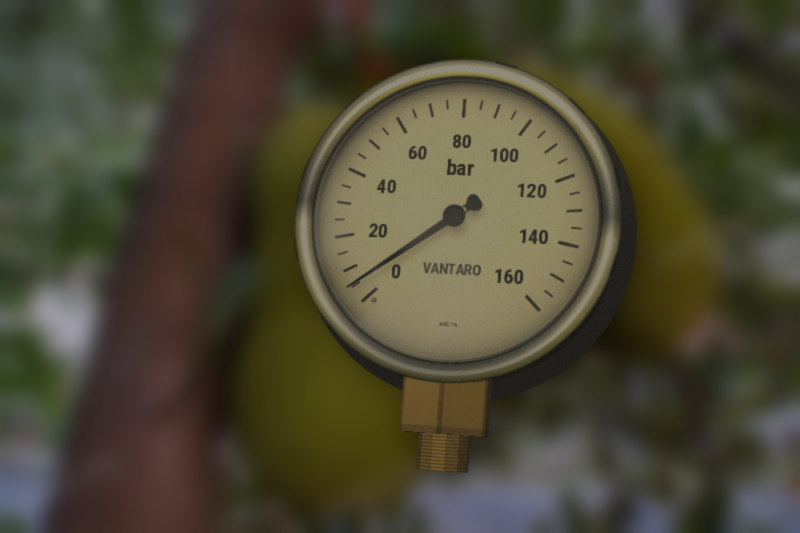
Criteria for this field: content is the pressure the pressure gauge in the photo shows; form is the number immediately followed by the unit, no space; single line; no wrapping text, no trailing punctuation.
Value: 5bar
